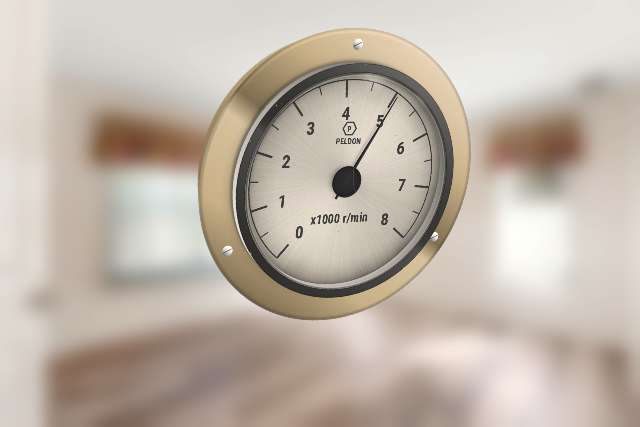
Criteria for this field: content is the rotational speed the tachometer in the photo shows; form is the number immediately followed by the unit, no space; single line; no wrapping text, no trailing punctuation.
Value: 5000rpm
